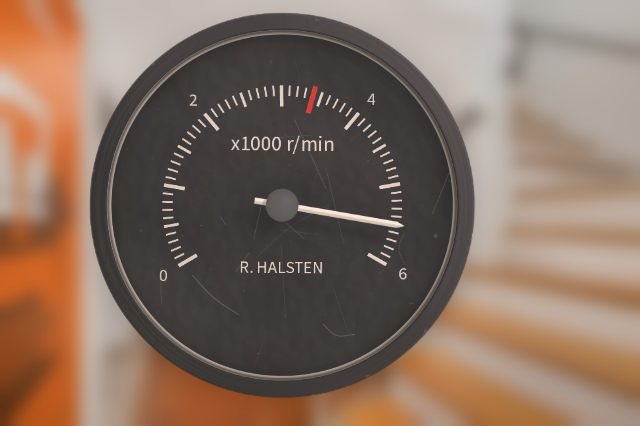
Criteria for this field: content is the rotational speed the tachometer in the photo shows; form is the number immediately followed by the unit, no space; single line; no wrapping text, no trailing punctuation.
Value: 5500rpm
